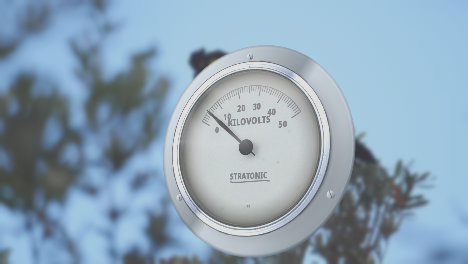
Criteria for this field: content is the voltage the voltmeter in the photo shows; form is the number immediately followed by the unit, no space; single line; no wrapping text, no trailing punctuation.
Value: 5kV
